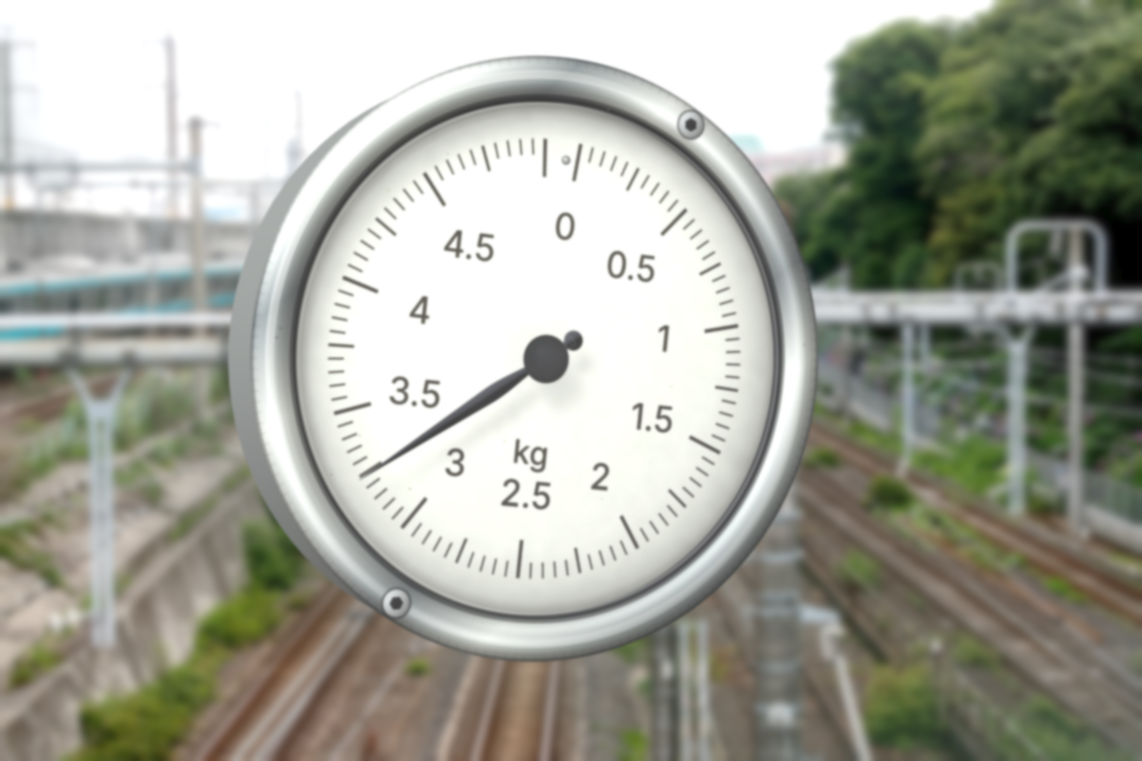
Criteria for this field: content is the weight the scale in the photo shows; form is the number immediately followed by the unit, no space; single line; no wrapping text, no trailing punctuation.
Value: 3.25kg
